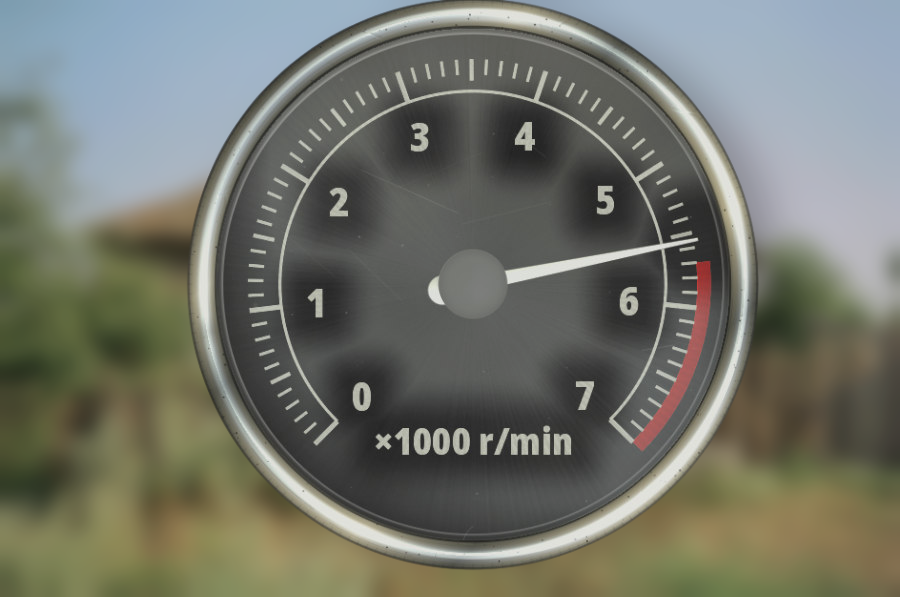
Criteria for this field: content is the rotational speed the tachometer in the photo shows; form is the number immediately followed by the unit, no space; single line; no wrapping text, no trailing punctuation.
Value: 5550rpm
